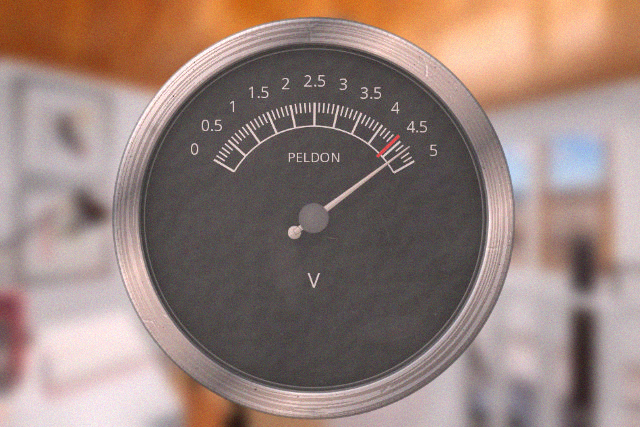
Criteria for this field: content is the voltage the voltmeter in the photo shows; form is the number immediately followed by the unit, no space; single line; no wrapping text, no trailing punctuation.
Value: 4.7V
